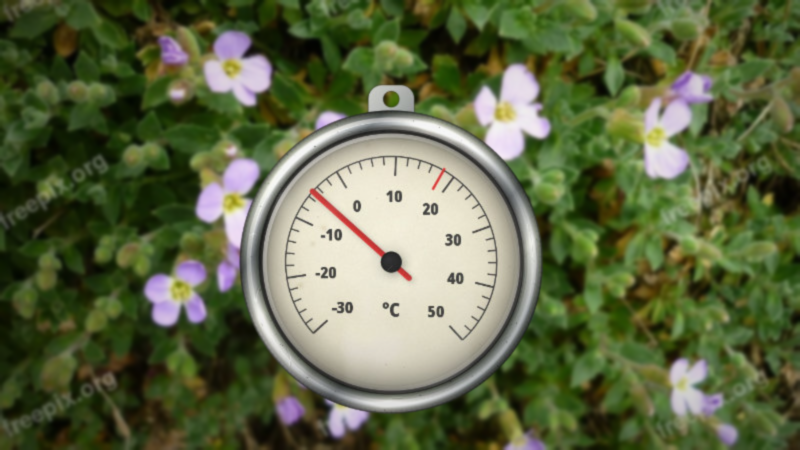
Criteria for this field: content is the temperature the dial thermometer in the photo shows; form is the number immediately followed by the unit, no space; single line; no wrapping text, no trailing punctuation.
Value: -5°C
